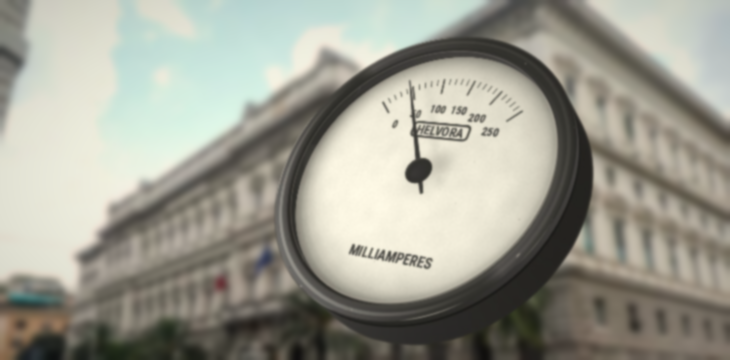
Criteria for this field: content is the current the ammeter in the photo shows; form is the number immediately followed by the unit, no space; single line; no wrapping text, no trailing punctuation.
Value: 50mA
